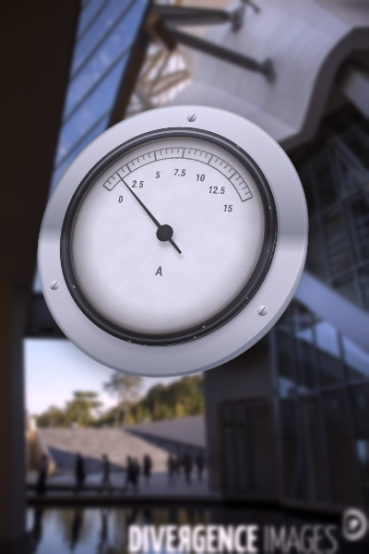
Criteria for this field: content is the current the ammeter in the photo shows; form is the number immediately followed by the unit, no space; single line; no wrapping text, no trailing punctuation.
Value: 1.5A
